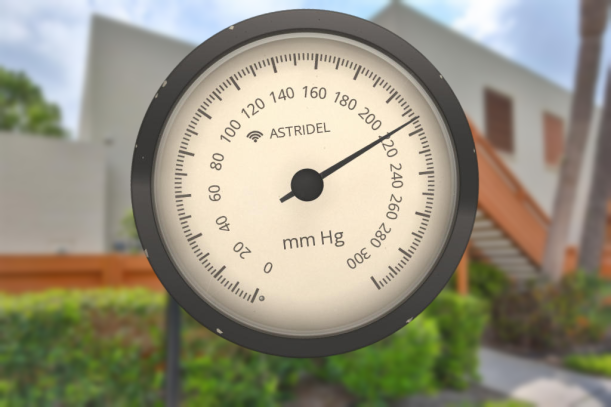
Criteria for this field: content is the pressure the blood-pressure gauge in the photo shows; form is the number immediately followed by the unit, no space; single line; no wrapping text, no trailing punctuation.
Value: 214mmHg
